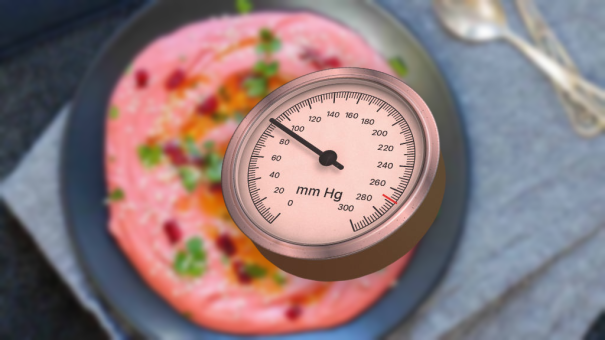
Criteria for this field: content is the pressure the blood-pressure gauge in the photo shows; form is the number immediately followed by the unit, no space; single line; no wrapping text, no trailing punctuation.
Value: 90mmHg
